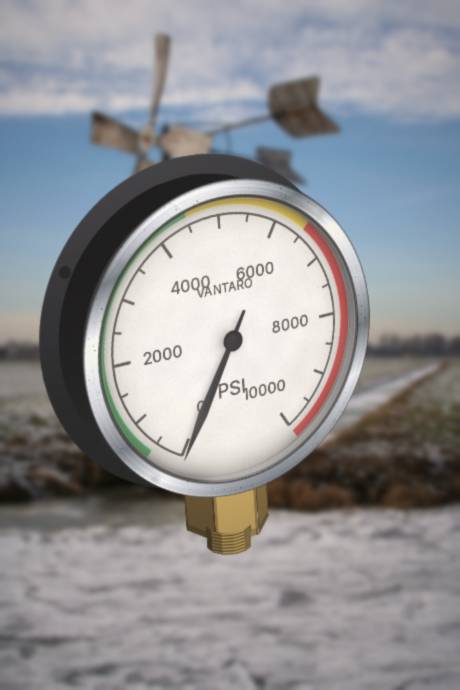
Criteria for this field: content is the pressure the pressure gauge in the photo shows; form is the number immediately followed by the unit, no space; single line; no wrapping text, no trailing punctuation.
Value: 0psi
